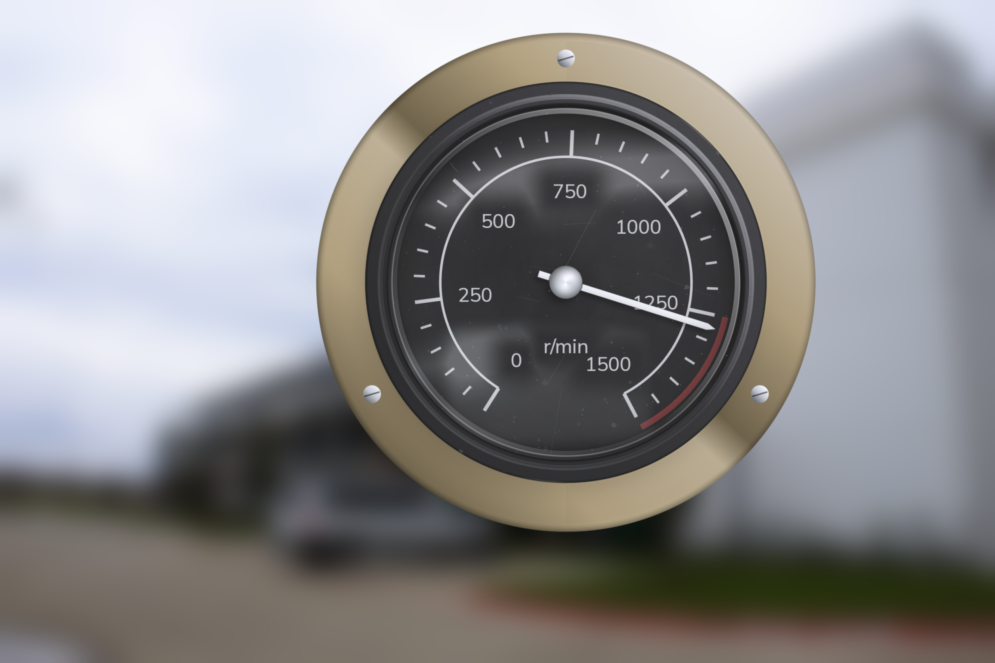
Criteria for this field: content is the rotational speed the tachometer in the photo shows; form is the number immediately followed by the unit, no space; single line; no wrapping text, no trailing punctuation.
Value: 1275rpm
